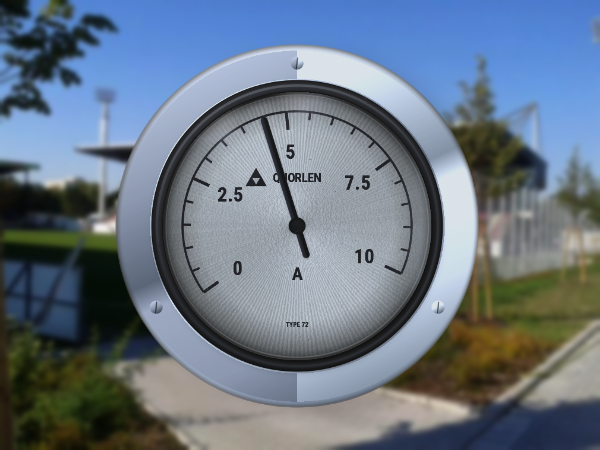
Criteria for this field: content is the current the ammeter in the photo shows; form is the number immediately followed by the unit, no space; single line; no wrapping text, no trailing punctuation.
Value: 4.5A
